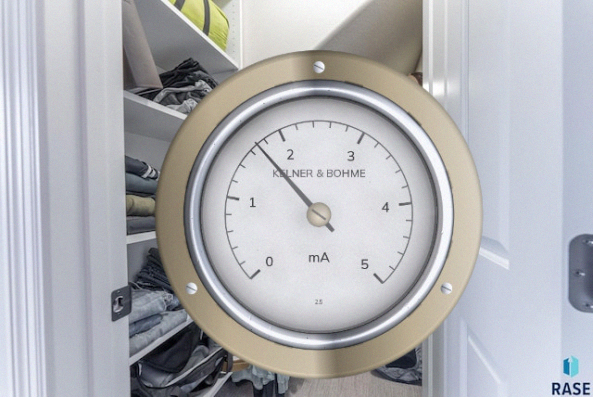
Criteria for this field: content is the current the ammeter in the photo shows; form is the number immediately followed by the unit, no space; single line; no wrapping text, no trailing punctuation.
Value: 1.7mA
